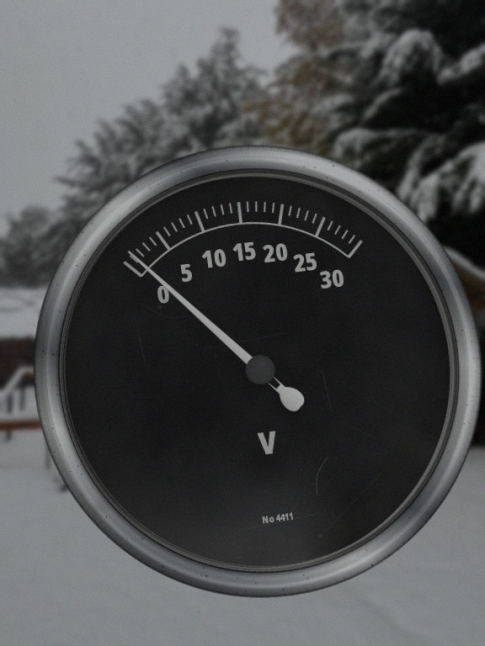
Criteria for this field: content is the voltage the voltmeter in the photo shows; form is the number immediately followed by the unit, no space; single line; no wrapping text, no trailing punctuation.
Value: 1V
